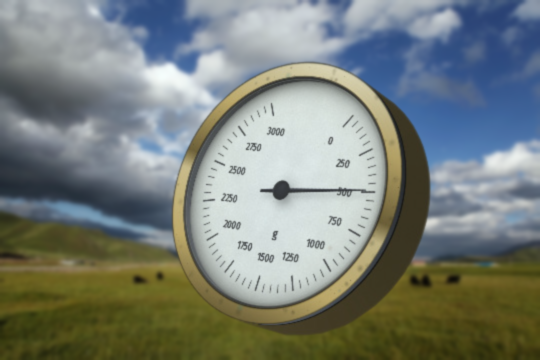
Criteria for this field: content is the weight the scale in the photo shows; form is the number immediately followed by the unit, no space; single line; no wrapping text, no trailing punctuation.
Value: 500g
